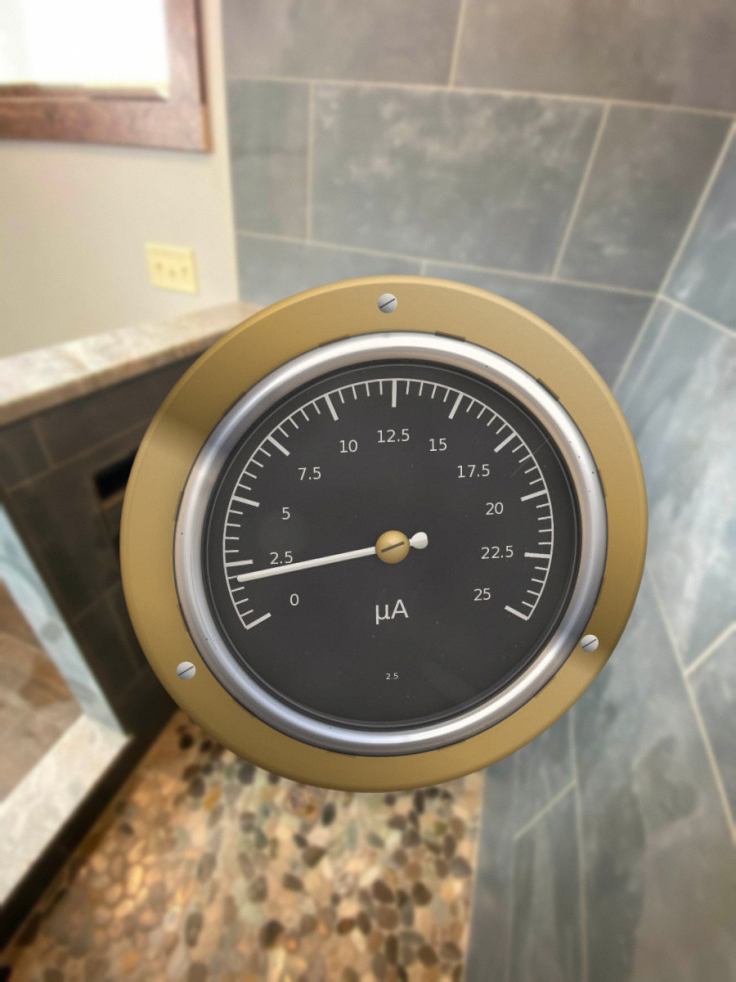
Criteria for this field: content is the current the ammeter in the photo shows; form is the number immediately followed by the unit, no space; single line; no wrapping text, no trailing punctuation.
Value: 2µA
